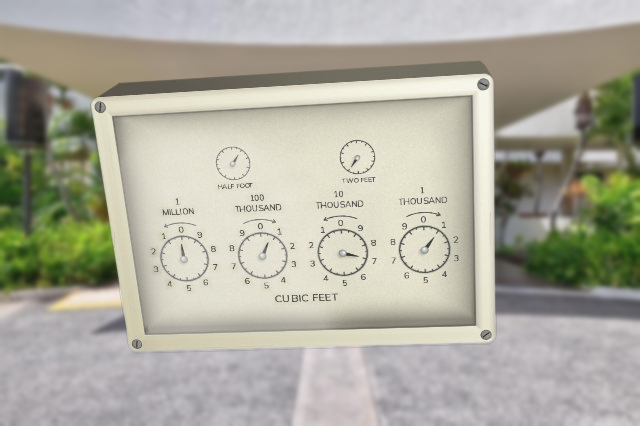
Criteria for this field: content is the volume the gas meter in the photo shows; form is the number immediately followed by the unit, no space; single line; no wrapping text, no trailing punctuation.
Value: 7100ft³
